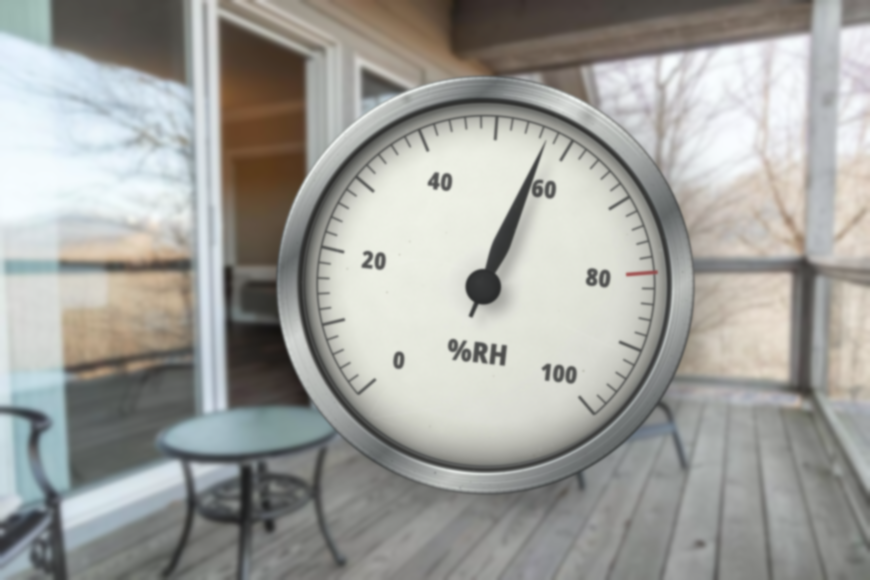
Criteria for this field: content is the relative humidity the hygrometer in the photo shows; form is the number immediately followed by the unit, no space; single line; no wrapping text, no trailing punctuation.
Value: 57%
